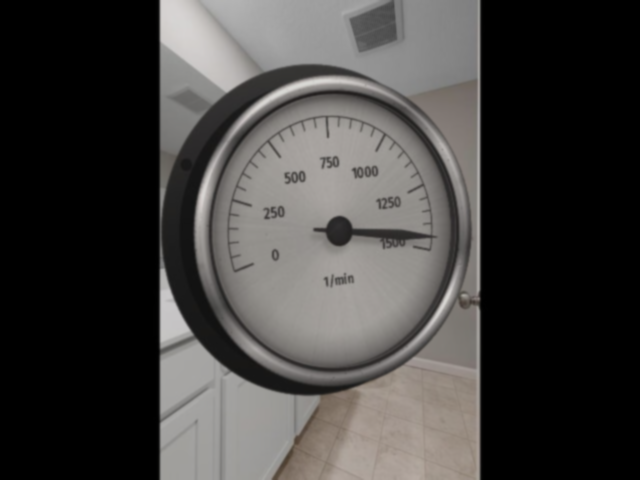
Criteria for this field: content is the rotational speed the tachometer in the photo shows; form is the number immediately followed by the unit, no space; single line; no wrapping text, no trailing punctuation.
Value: 1450rpm
